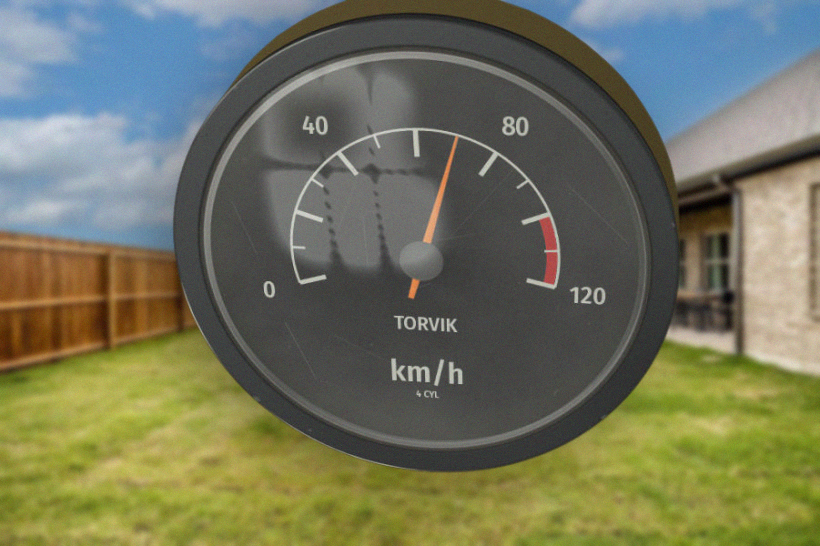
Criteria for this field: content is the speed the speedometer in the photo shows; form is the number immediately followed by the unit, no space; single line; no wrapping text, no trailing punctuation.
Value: 70km/h
